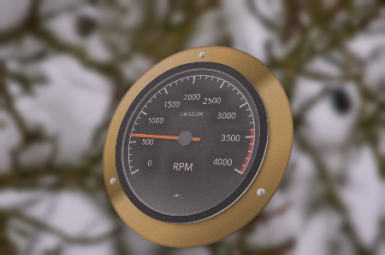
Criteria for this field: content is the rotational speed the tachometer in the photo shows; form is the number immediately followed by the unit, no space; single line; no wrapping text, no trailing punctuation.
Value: 600rpm
